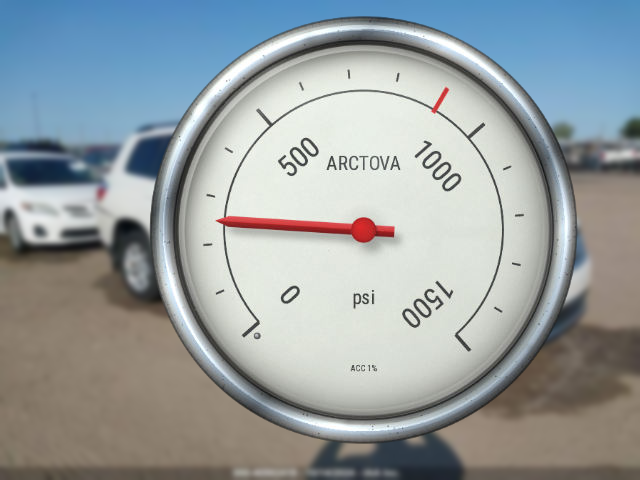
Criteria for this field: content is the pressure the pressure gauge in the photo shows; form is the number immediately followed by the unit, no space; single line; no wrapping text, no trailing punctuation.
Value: 250psi
